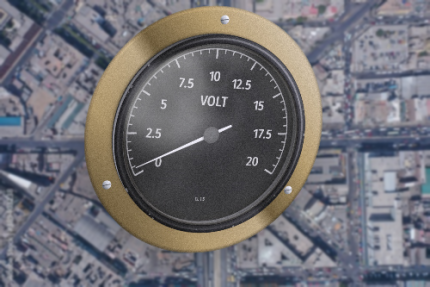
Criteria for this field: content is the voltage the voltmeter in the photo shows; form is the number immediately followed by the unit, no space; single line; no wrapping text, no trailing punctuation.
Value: 0.5V
